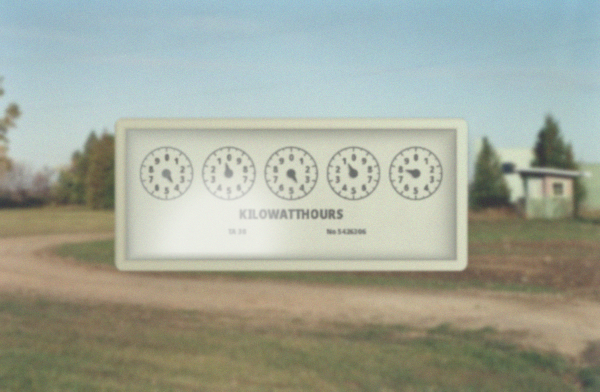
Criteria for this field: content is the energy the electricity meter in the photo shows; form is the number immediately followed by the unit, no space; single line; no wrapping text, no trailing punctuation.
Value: 40408kWh
